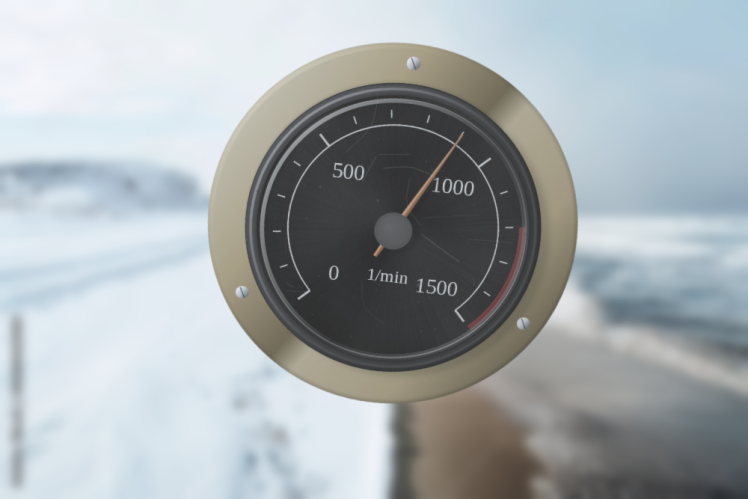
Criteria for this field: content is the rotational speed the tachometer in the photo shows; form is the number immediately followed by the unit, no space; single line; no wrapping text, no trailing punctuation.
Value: 900rpm
